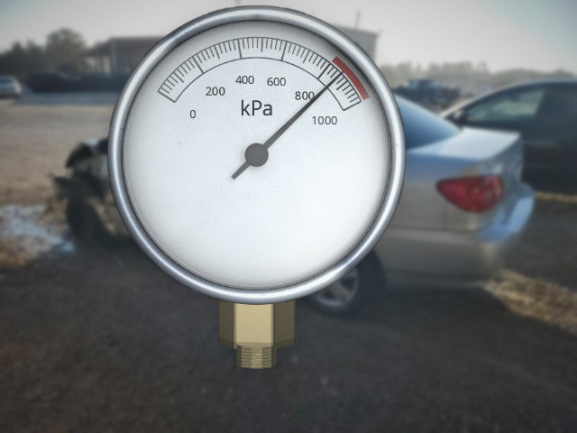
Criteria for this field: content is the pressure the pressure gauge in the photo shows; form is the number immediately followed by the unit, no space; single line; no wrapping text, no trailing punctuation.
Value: 860kPa
